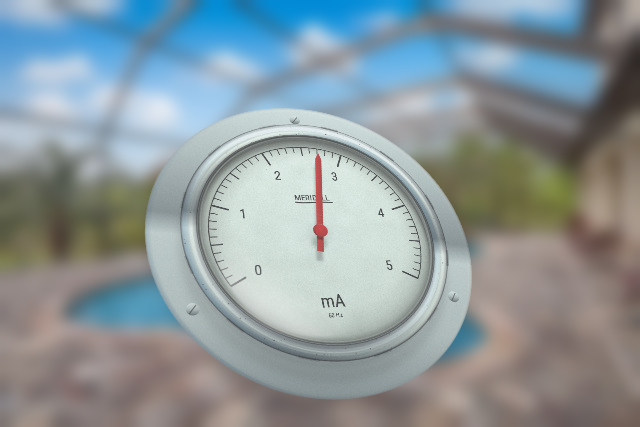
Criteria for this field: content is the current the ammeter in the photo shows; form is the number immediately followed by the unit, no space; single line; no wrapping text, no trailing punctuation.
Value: 2.7mA
